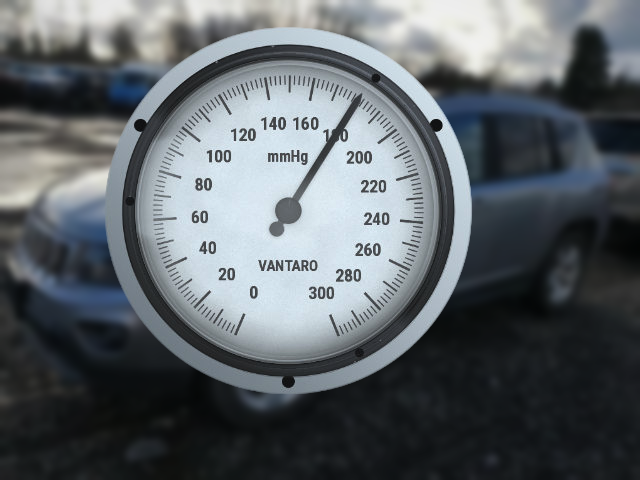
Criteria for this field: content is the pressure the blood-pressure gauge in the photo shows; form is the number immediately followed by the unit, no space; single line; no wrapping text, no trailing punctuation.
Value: 180mmHg
